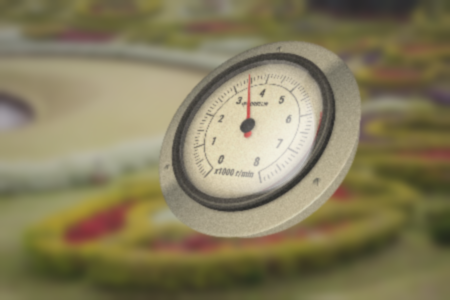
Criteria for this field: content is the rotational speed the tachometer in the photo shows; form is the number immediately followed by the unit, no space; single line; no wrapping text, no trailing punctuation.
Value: 3500rpm
